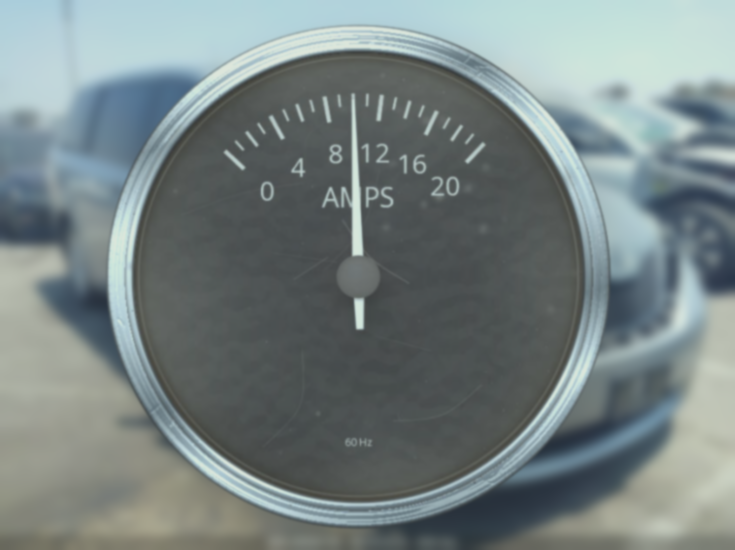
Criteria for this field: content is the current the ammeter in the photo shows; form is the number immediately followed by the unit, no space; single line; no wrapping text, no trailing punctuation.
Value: 10A
